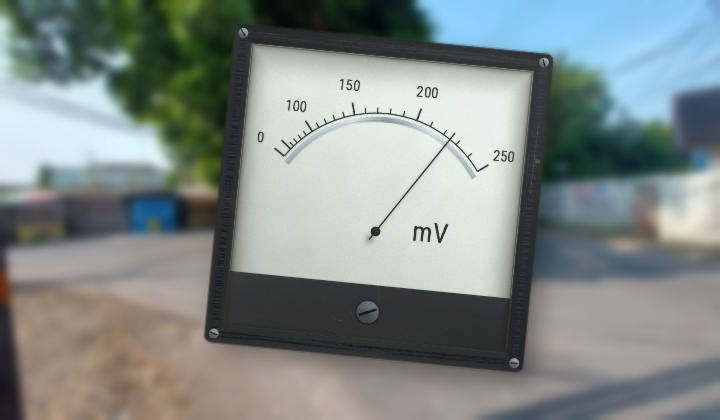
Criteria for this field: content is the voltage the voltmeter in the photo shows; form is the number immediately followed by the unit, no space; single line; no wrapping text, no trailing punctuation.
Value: 225mV
